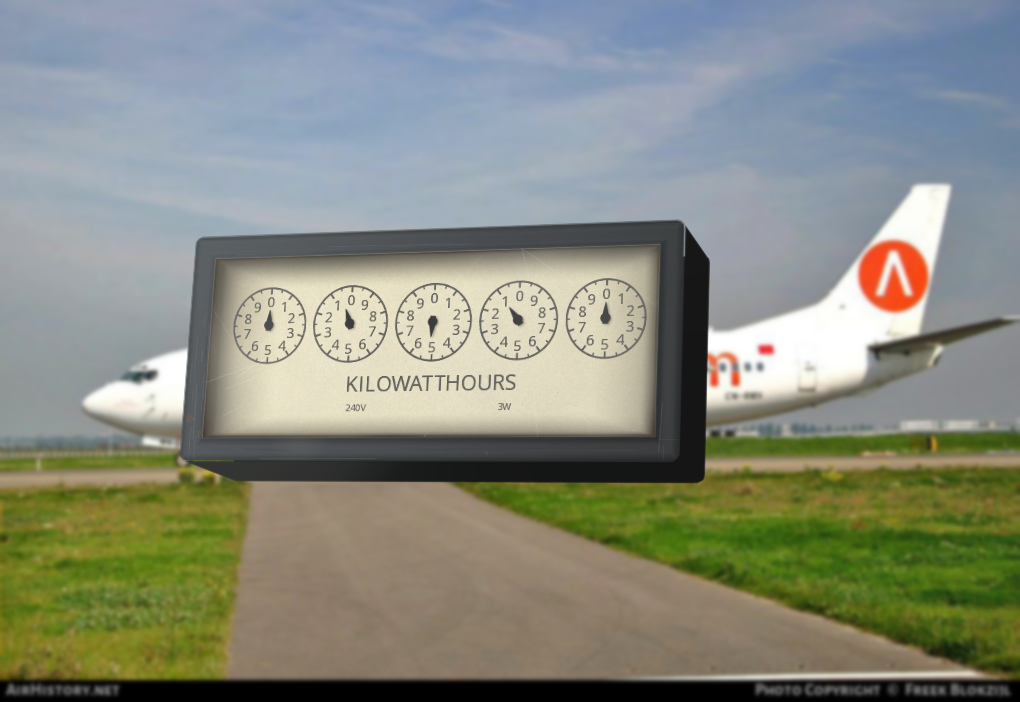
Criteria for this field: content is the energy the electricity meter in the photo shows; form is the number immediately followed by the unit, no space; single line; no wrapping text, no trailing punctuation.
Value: 510kWh
